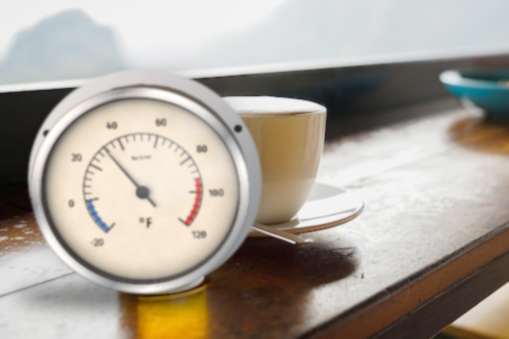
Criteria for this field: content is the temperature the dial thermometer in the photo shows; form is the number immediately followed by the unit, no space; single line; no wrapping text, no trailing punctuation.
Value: 32°F
